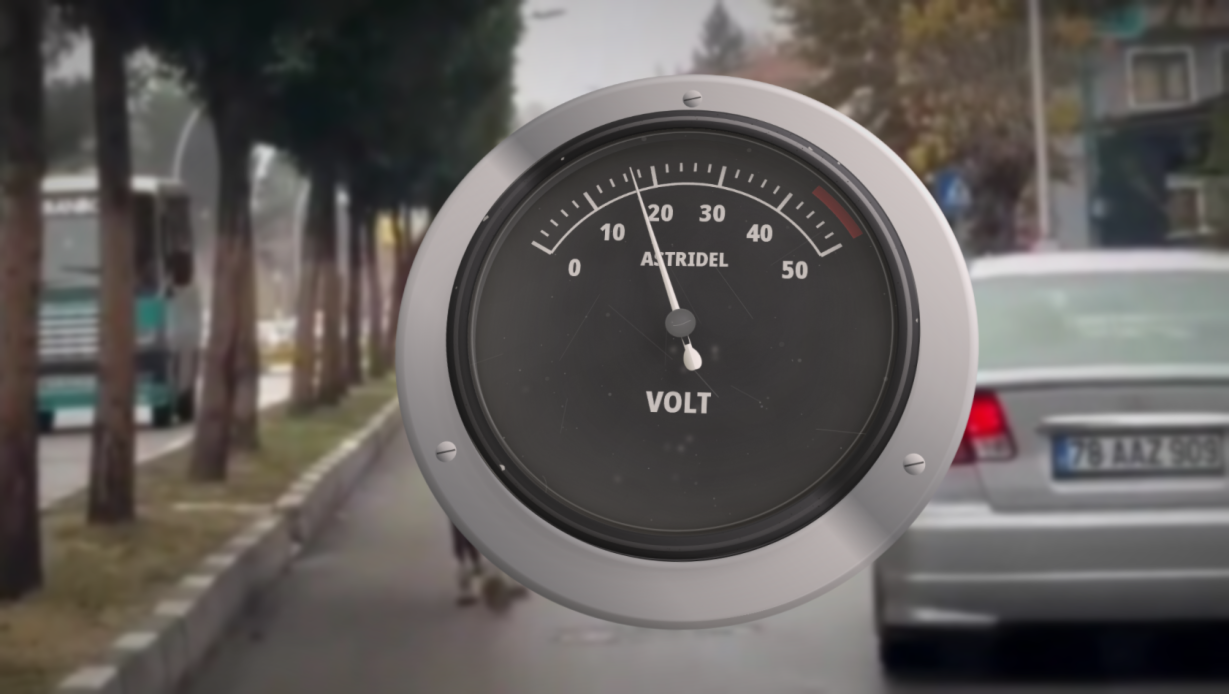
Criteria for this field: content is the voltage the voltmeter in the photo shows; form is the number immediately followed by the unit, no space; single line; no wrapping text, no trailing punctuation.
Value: 17V
